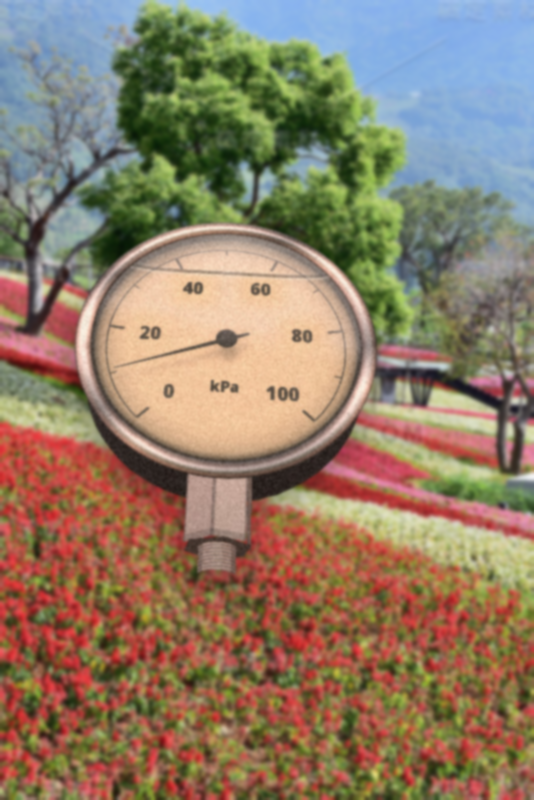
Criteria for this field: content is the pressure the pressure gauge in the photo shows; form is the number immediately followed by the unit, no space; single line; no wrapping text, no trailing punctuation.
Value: 10kPa
